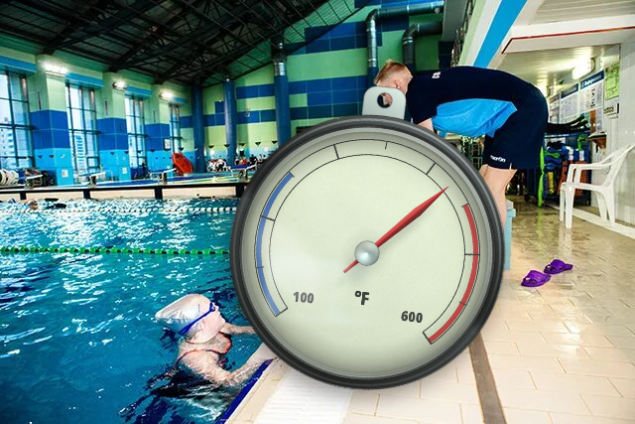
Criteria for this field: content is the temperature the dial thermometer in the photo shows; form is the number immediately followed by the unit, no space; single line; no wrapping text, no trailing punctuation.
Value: 425°F
